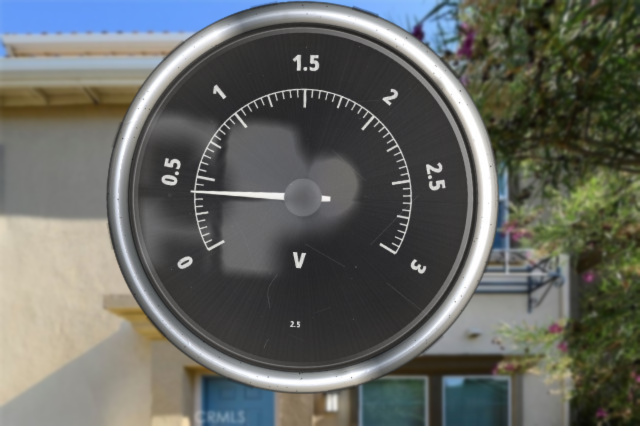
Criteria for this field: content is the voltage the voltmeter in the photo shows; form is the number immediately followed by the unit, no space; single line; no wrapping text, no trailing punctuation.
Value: 0.4V
